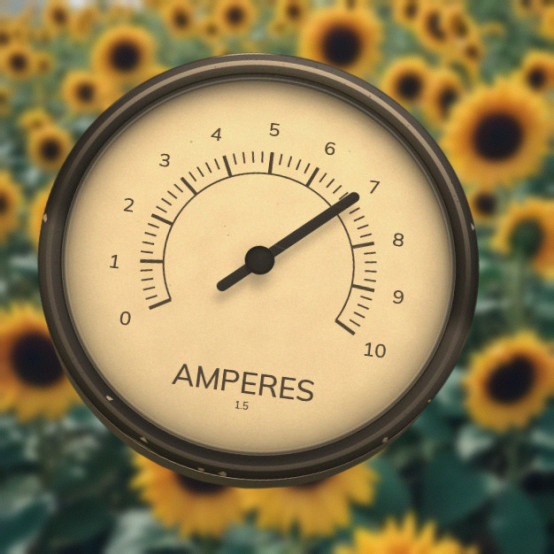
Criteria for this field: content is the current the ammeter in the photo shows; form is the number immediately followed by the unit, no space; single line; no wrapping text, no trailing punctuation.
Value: 7A
